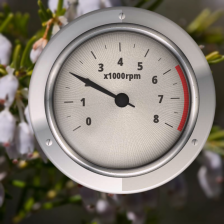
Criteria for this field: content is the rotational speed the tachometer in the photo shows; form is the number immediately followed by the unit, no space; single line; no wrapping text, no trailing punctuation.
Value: 2000rpm
